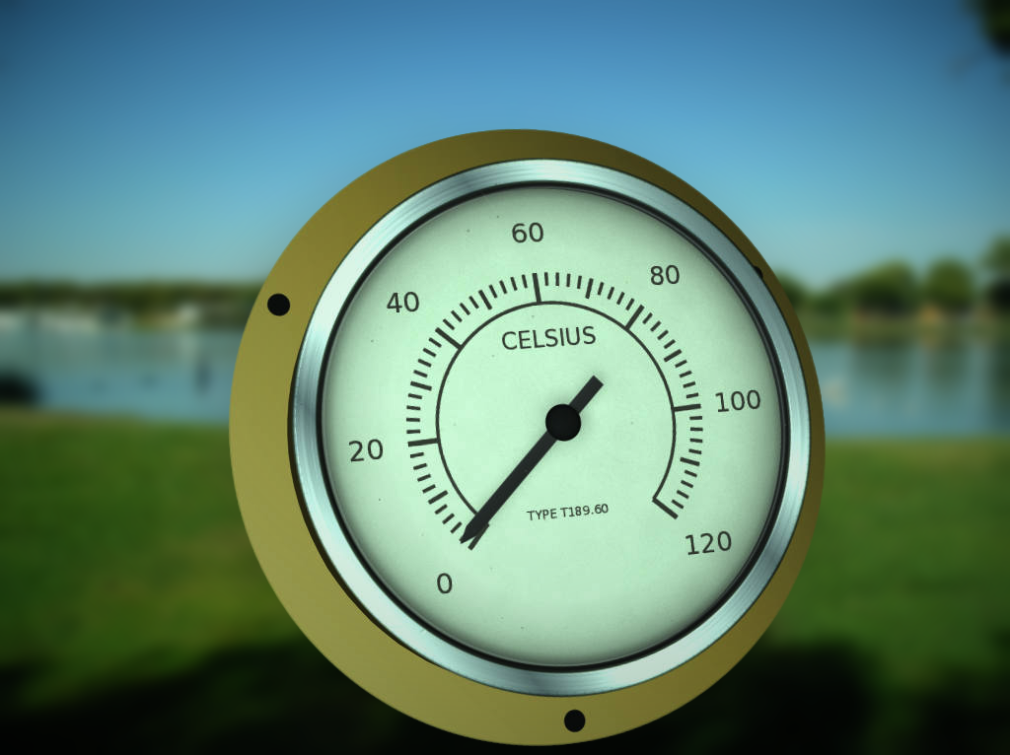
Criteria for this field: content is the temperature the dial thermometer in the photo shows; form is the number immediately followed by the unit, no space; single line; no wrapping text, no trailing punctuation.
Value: 2°C
